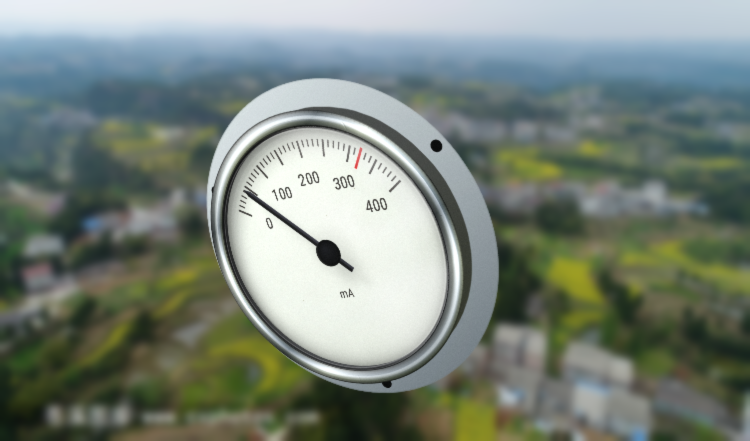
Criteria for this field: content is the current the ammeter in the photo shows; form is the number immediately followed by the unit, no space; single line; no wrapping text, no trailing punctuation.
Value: 50mA
